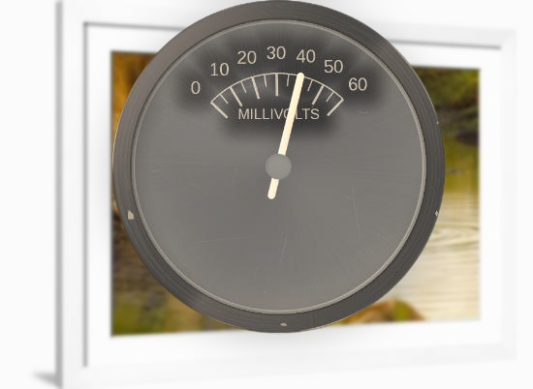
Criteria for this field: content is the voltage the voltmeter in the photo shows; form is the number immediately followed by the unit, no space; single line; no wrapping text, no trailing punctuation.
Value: 40mV
